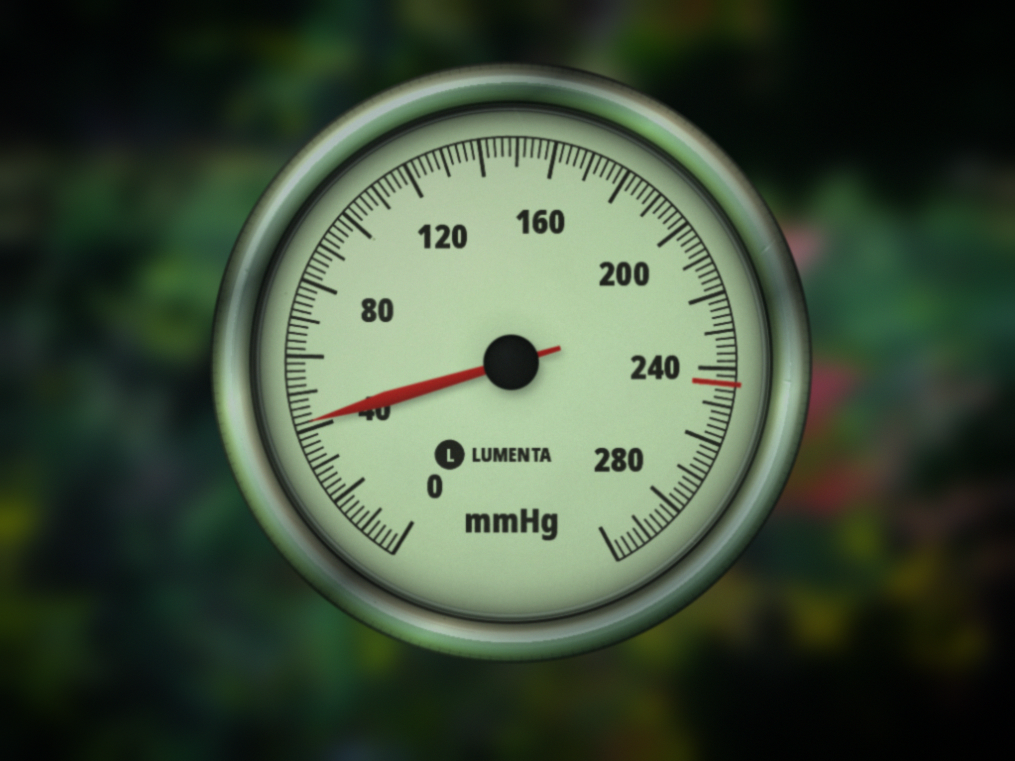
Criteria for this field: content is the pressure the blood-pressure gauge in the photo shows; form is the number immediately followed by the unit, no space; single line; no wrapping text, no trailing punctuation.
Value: 42mmHg
